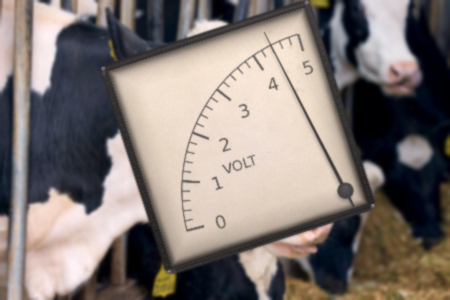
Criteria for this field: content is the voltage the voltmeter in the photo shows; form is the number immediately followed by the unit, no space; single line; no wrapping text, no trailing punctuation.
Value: 4.4V
